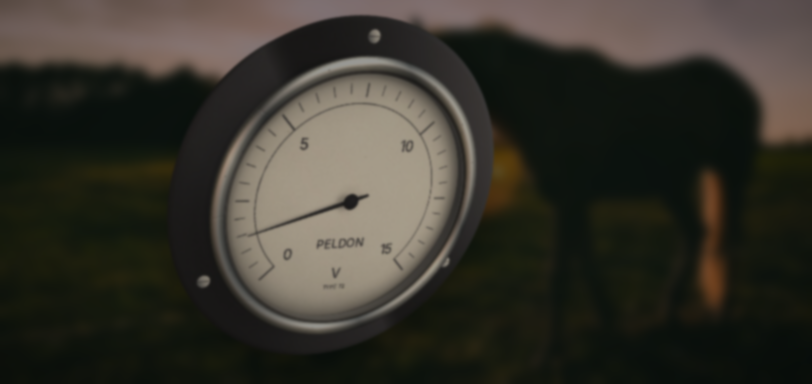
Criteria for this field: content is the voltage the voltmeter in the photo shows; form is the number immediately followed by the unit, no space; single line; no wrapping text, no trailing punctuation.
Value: 1.5V
